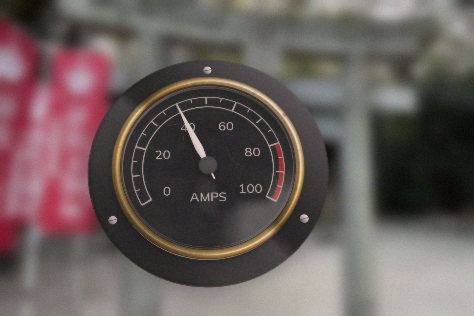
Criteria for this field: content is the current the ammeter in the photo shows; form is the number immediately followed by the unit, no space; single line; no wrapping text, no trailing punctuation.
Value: 40A
